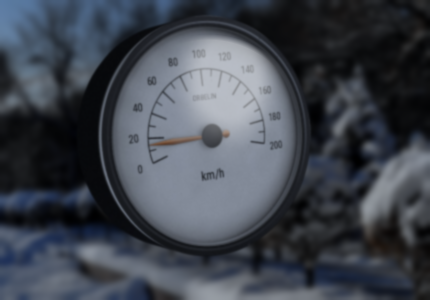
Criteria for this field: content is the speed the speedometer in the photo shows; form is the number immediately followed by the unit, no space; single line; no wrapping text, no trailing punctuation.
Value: 15km/h
